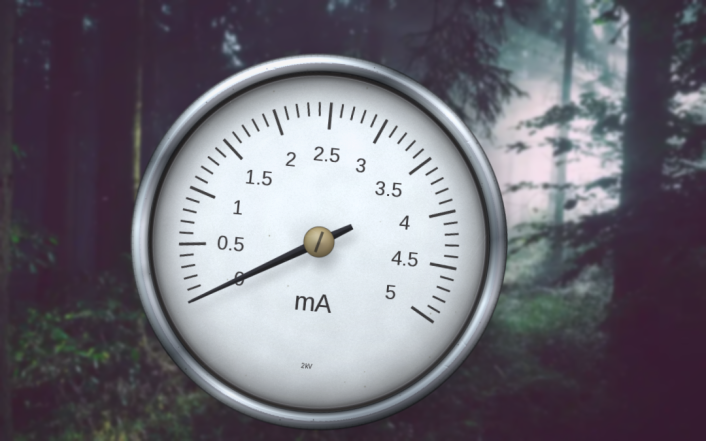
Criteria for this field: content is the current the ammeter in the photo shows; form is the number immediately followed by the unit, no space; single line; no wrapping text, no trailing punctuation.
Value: 0mA
